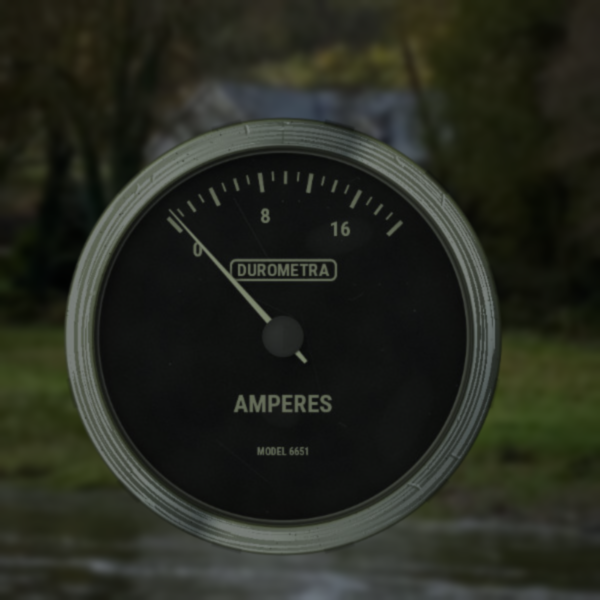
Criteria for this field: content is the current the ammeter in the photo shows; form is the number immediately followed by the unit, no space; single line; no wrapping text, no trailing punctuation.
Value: 0.5A
